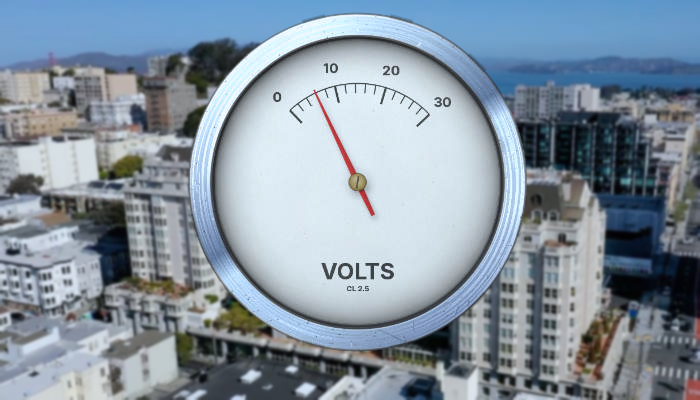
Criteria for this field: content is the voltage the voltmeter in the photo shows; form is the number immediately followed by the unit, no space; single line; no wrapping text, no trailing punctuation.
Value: 6V
